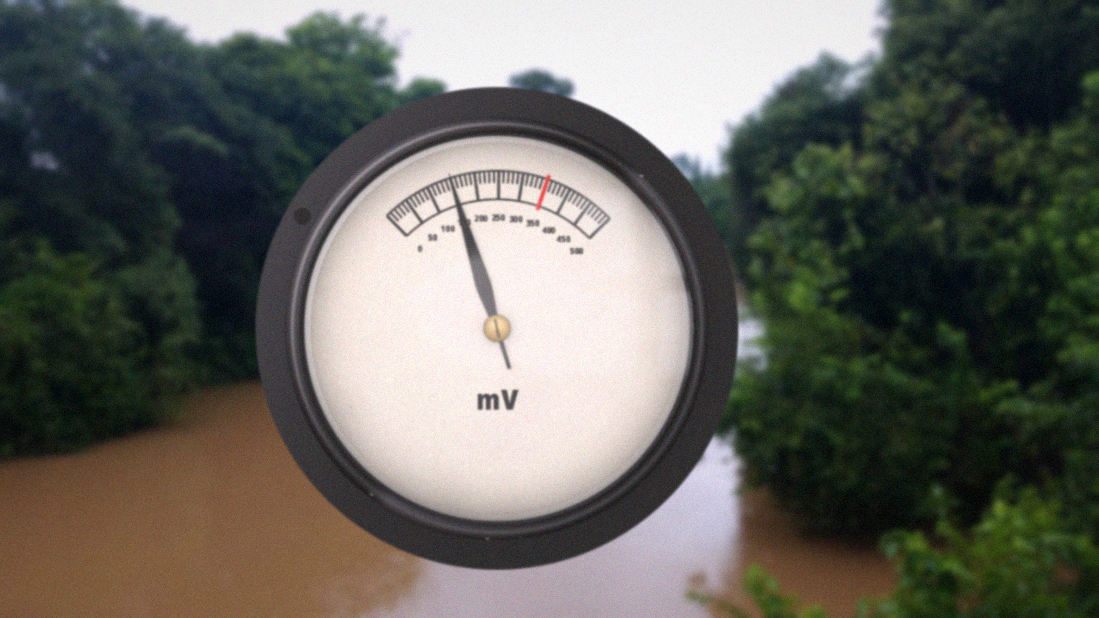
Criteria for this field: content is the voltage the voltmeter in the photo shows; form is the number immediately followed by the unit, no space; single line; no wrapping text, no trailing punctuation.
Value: 150mV
